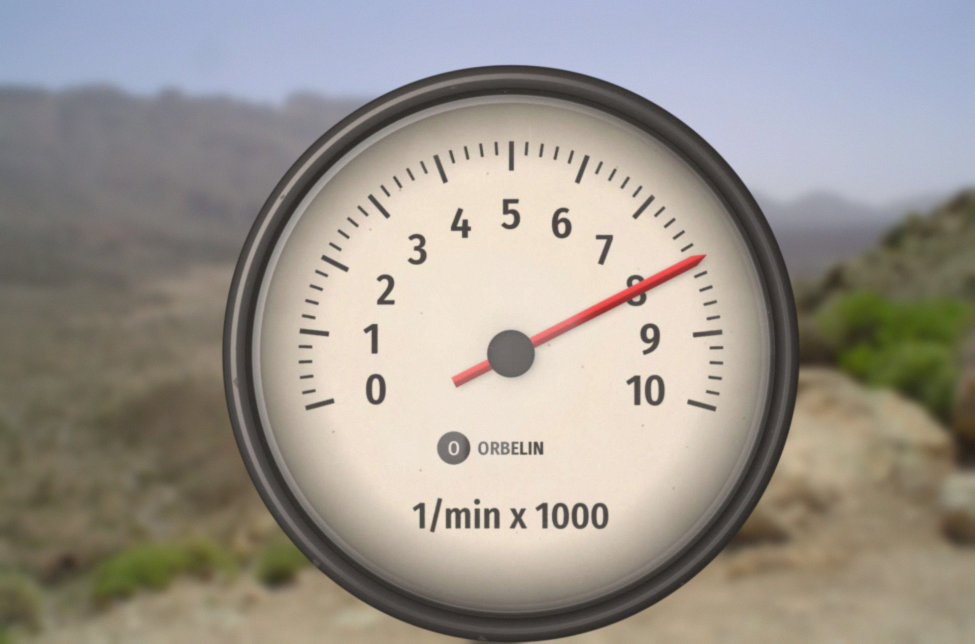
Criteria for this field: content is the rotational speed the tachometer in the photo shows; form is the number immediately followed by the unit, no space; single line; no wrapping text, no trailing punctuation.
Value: 8000rpm
